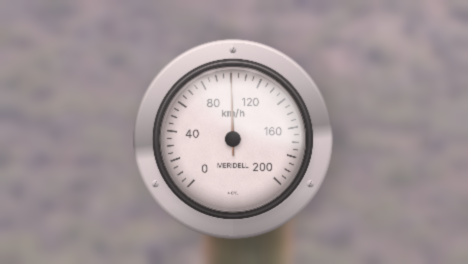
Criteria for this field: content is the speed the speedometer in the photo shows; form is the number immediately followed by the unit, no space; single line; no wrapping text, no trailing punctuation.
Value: 100km/h
